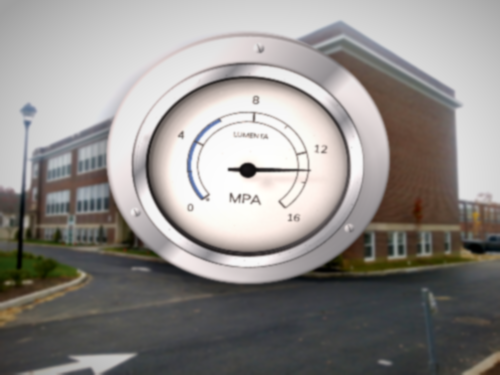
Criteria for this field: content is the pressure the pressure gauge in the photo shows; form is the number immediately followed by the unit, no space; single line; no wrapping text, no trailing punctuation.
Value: 13MPa
